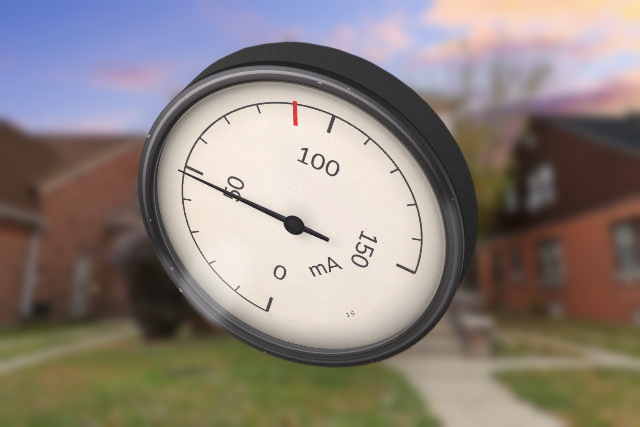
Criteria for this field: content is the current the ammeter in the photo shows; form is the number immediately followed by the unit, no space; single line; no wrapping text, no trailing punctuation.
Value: 50mA
